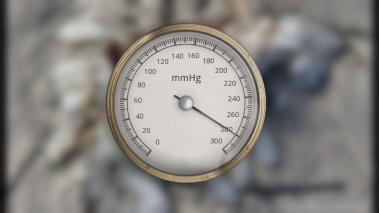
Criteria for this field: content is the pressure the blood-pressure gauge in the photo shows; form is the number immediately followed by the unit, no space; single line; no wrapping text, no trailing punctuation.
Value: 280mmHg
